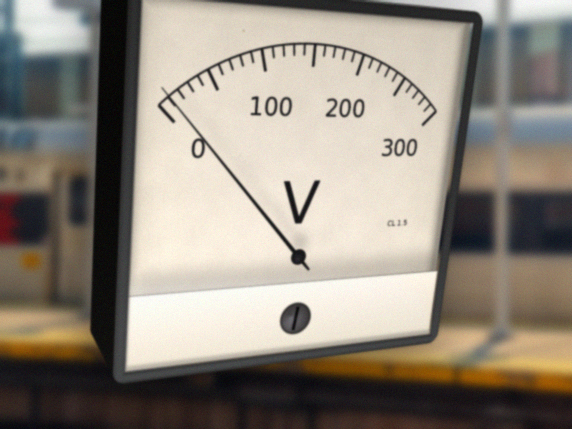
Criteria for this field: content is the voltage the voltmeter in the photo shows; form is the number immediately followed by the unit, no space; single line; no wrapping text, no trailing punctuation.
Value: 10V
